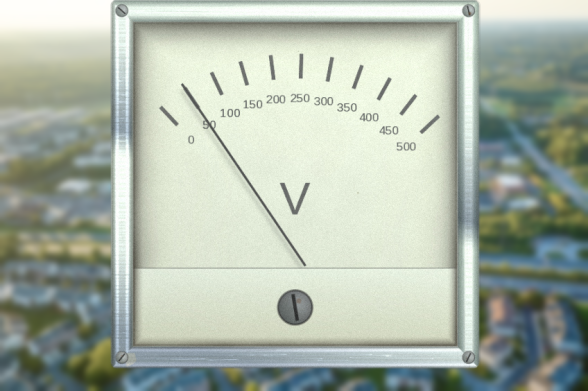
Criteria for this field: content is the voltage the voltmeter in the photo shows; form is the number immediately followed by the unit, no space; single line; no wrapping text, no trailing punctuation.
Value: 50V
